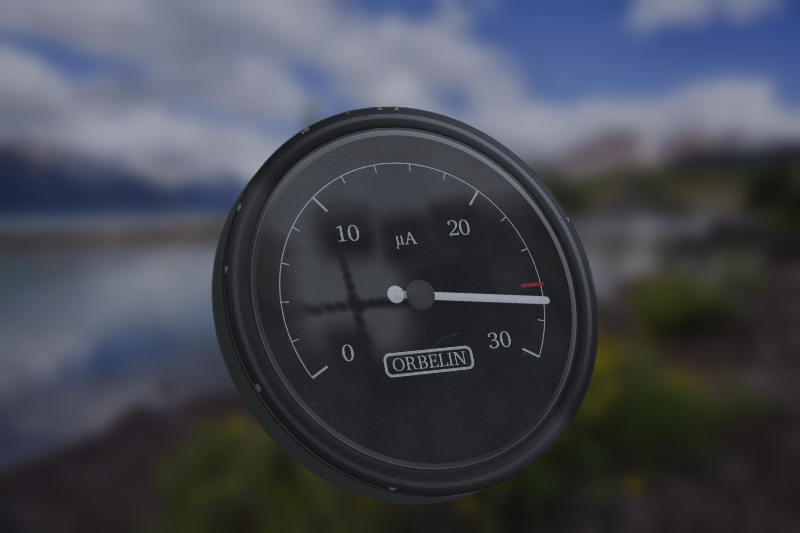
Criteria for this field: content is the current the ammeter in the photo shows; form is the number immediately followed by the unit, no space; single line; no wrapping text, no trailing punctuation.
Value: 27µA
